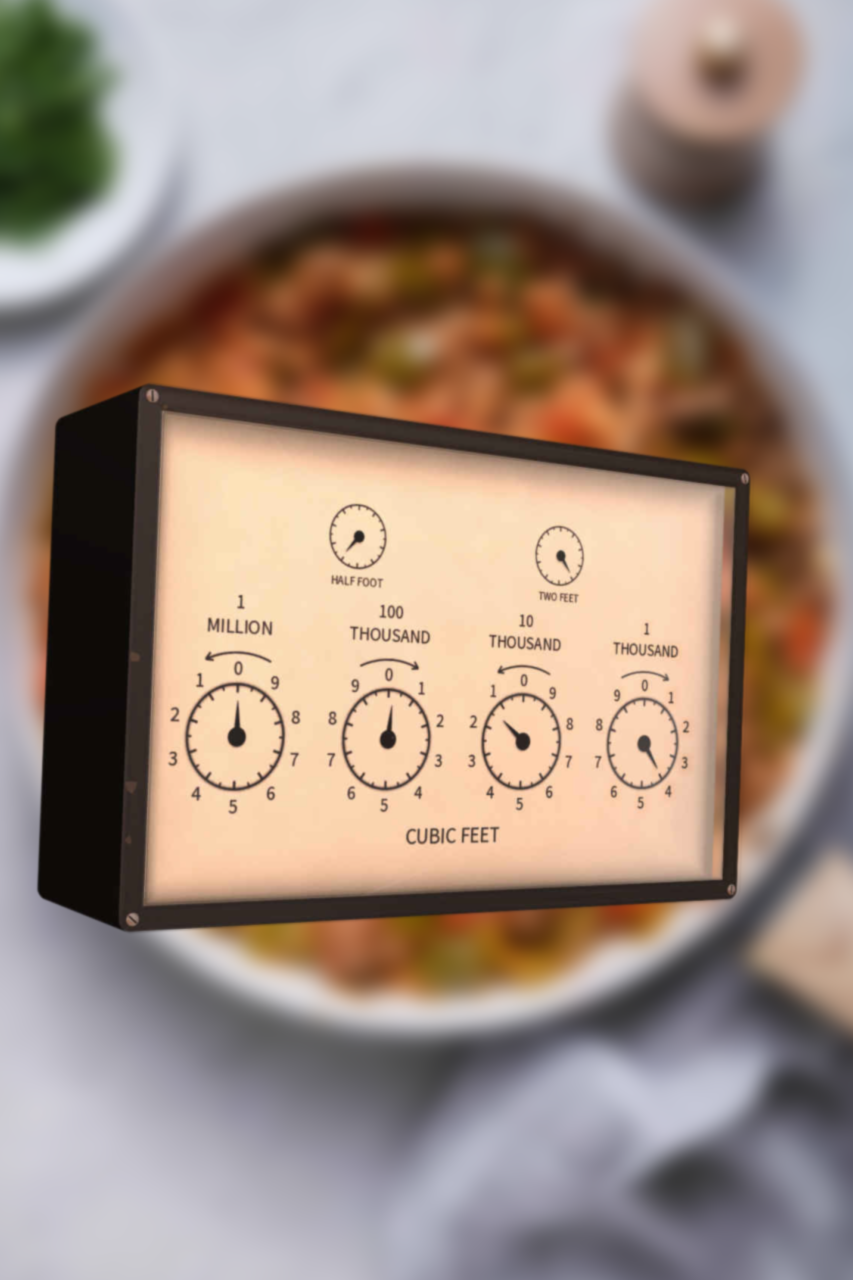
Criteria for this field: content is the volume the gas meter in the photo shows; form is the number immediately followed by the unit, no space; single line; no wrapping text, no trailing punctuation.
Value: 1400ft³
